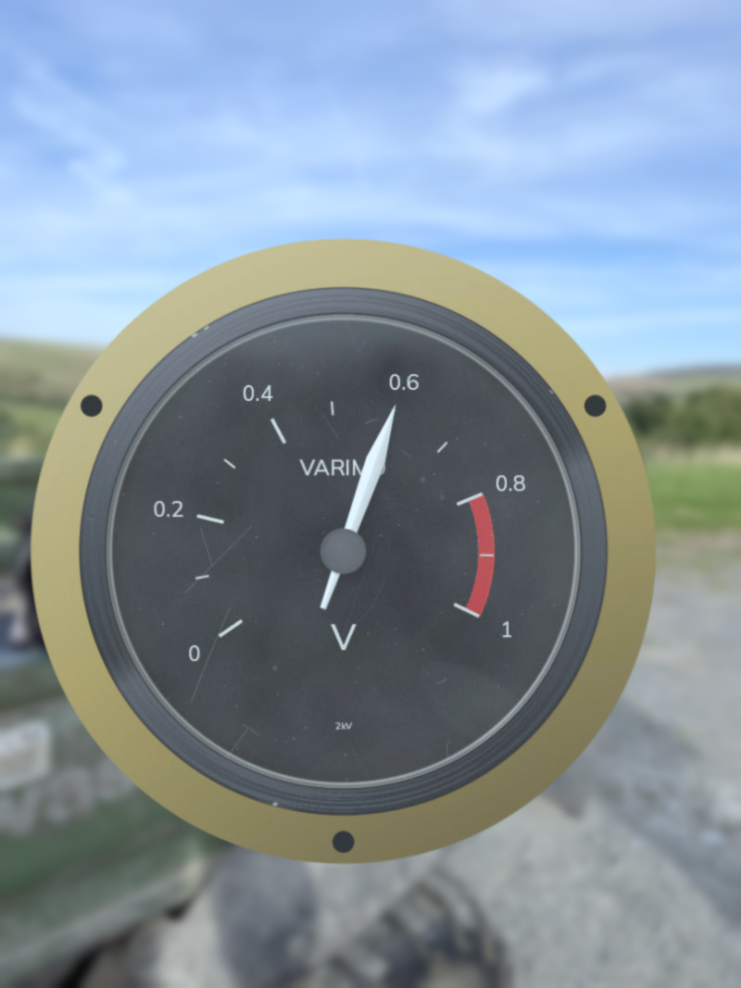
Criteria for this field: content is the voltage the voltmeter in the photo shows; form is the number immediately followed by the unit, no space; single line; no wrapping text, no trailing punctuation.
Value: 0.6V
